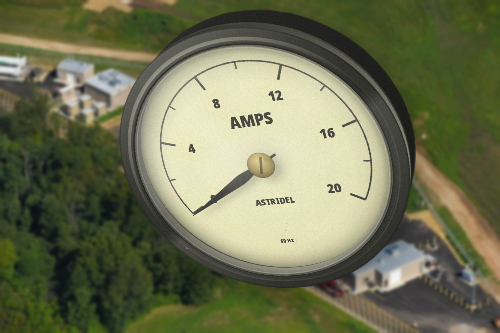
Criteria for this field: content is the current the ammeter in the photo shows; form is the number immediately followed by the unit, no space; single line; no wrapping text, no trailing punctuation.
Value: 0A
